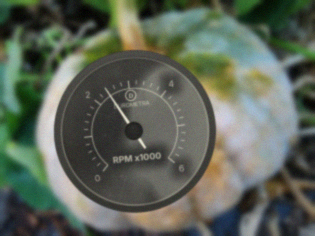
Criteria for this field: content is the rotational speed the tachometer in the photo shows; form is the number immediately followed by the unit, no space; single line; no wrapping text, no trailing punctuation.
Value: 2400rpm
